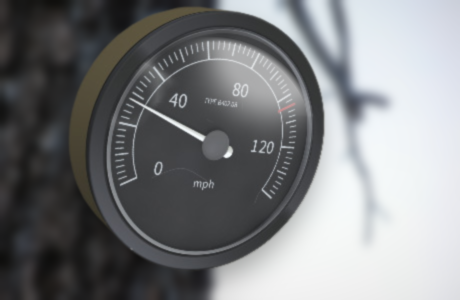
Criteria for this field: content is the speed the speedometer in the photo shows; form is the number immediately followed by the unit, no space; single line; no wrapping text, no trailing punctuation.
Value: 28mph
